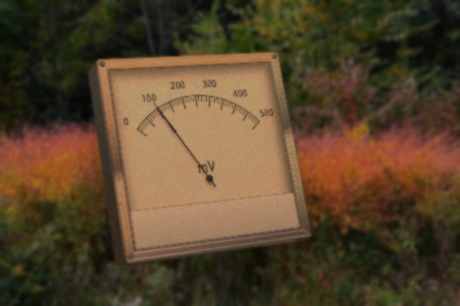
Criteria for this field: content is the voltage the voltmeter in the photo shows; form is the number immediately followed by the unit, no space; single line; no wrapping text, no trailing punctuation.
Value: 100mV
